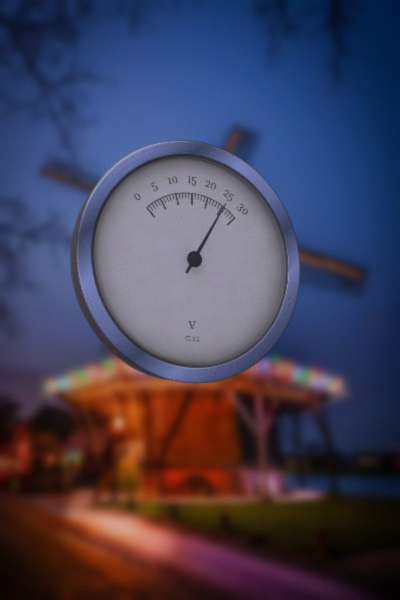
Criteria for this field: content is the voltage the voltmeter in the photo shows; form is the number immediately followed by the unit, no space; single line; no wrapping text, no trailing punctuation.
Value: 25V
